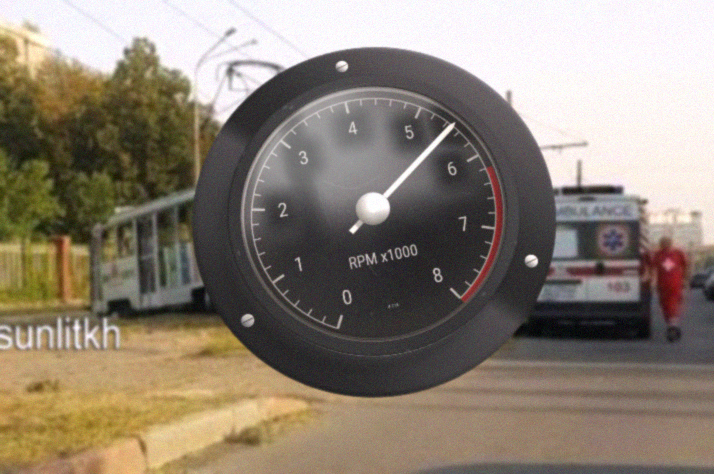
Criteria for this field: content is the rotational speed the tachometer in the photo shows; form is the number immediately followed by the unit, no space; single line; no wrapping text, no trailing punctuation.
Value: 5500rpm
